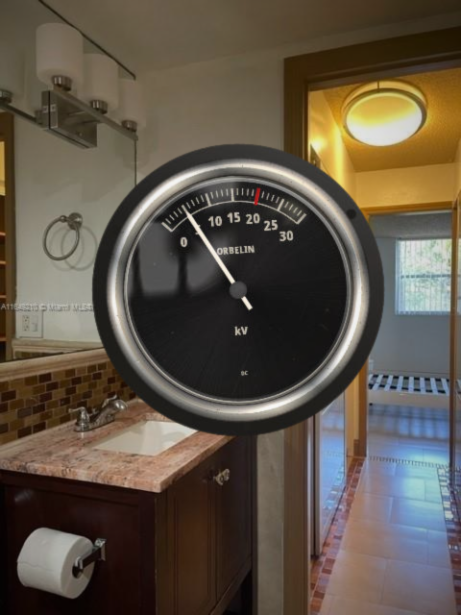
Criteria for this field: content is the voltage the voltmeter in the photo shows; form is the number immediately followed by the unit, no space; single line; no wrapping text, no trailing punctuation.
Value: 5kV
